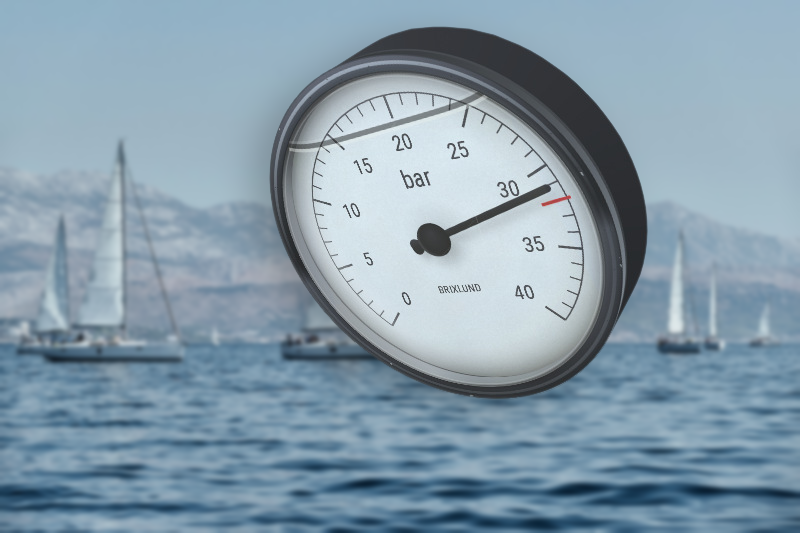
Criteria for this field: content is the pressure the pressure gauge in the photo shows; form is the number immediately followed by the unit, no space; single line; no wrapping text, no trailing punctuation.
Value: 31bar
